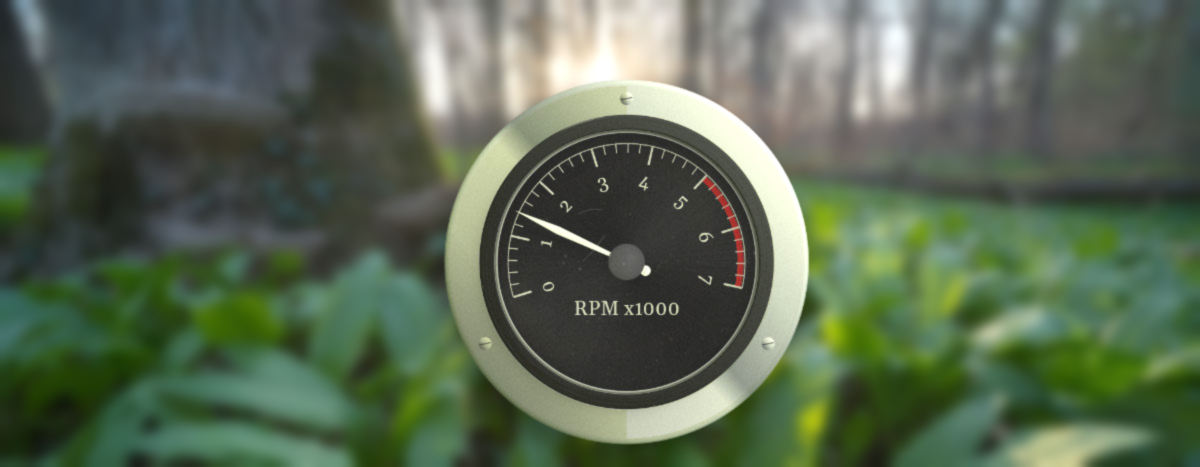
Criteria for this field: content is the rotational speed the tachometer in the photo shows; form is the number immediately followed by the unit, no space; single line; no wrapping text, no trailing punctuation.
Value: 1400rpm
